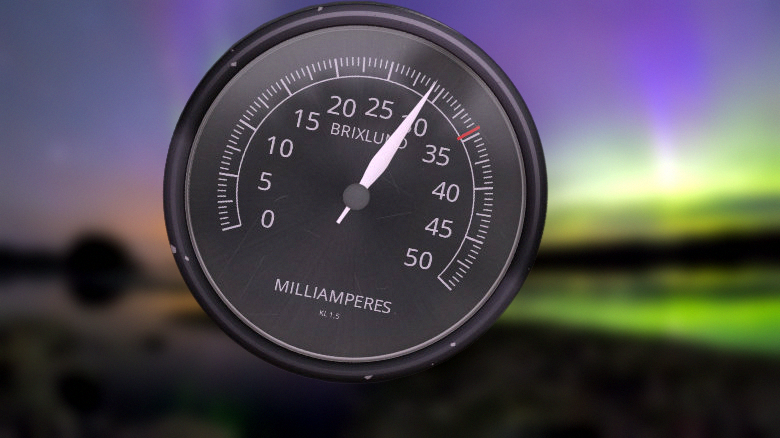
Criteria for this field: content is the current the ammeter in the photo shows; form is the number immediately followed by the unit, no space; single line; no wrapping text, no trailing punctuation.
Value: 29mA
